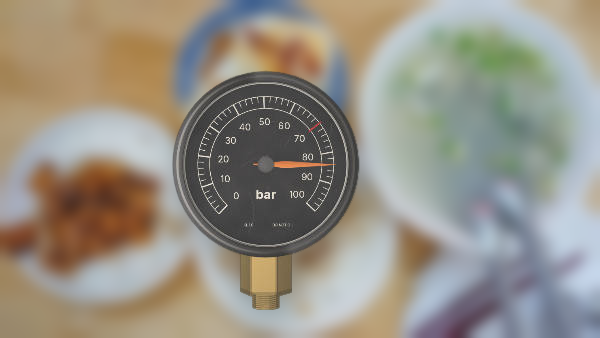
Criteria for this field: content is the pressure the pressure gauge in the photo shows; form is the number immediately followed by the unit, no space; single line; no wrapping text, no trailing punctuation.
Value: 84bar
